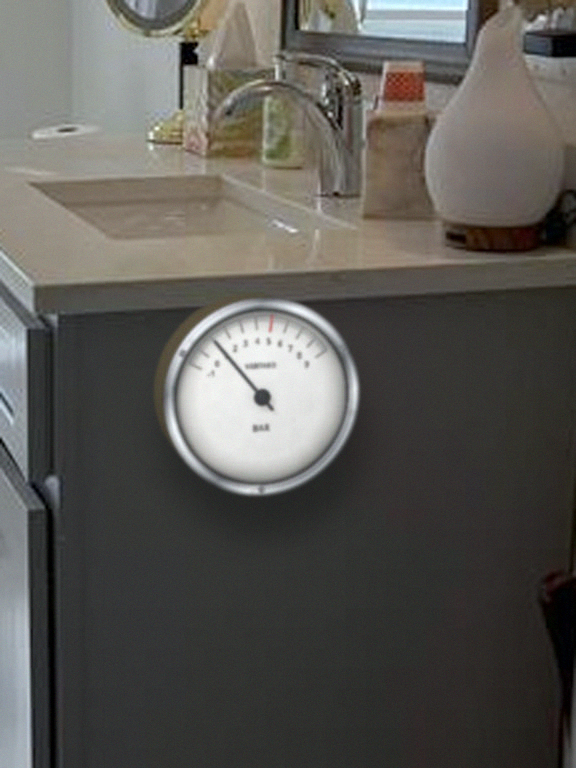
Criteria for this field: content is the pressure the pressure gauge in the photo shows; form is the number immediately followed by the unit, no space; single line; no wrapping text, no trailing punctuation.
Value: 1bar
